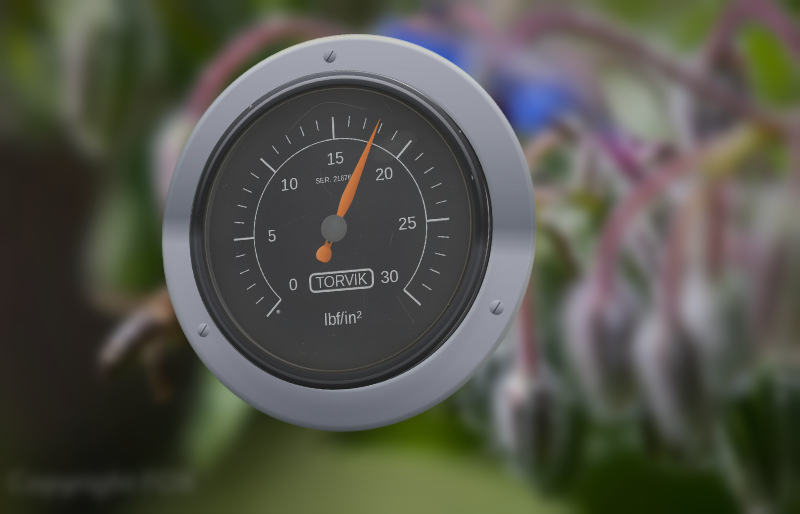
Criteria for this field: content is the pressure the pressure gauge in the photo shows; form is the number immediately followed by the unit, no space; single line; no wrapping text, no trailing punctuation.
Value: 18psi
